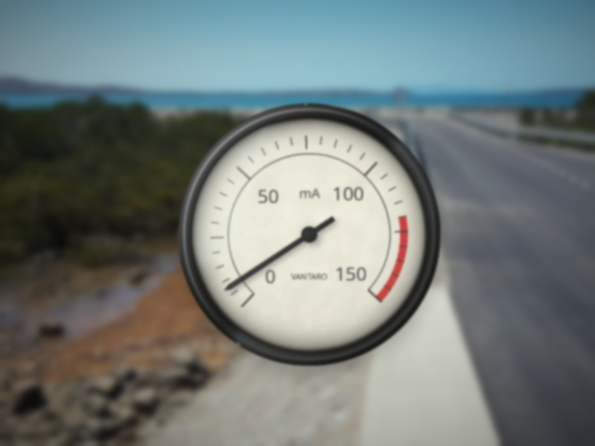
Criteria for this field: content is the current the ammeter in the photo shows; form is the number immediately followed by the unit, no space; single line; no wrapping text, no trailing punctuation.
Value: 7.5mA
